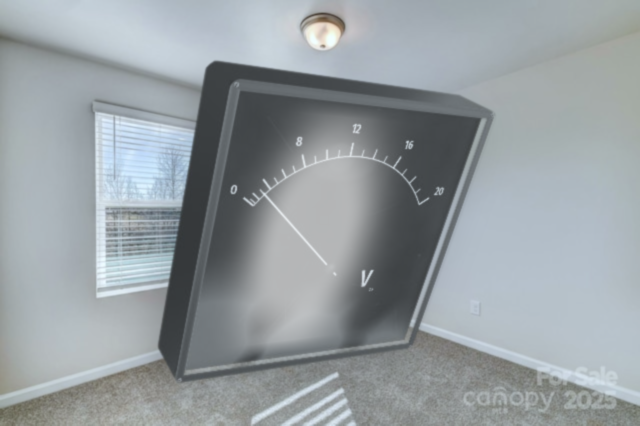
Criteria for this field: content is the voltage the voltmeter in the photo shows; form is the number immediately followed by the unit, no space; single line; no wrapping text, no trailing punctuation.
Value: 3V
